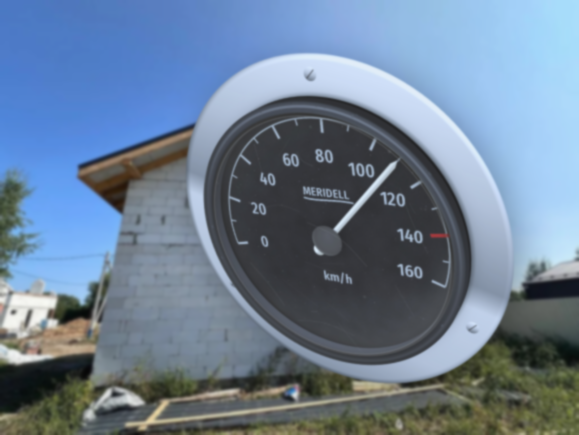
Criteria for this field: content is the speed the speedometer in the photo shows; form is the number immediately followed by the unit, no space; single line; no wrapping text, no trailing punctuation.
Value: 110km/h
